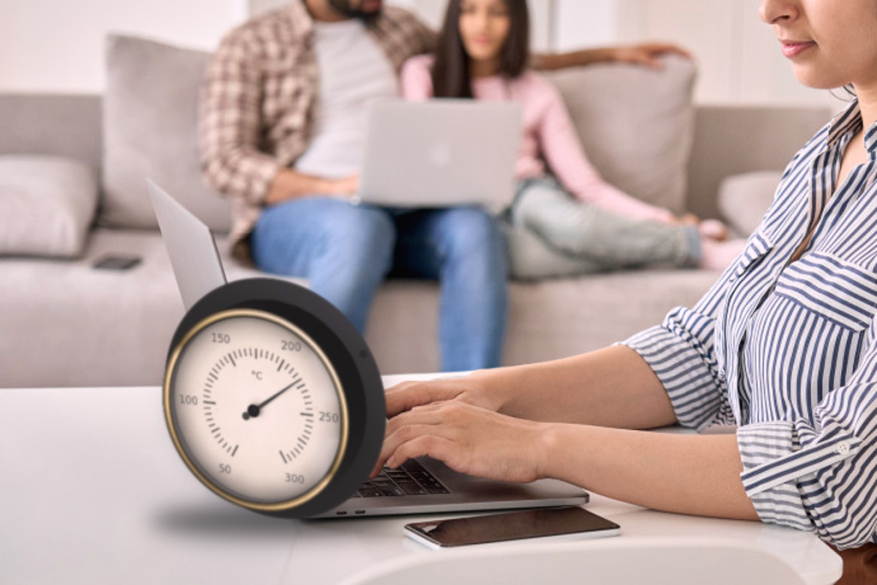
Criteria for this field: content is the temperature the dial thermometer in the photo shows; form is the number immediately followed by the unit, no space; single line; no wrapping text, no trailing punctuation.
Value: 220°C
